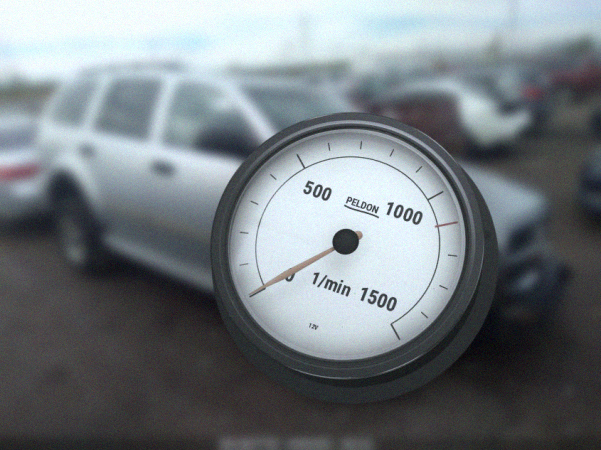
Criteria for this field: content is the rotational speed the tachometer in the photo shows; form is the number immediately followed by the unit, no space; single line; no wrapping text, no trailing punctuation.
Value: 0rpm
